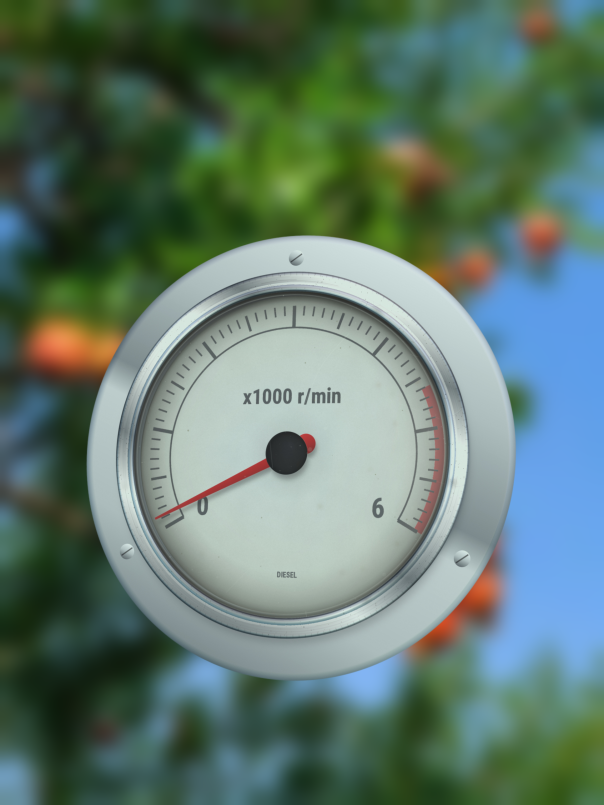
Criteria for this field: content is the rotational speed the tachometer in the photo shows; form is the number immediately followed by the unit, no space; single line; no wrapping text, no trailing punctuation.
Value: 100rpm
